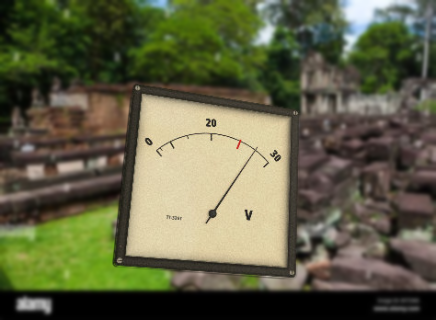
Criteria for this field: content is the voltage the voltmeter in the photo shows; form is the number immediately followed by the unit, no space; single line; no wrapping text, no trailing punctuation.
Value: 27.5V
